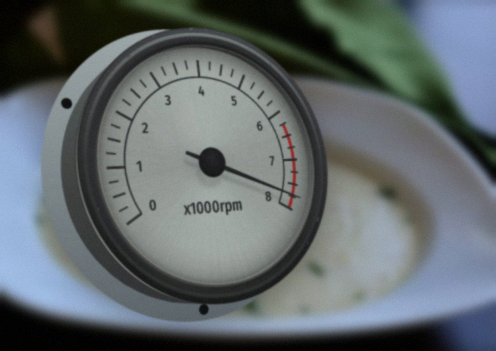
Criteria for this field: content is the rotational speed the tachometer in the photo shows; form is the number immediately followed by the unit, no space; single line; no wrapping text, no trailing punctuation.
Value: 7750rpm
